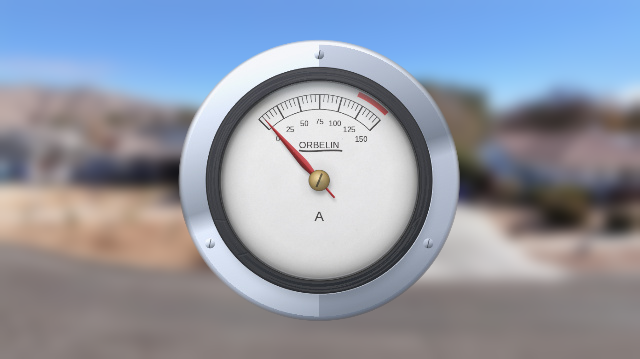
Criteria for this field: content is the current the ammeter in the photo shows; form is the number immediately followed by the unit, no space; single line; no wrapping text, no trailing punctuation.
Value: 5A
